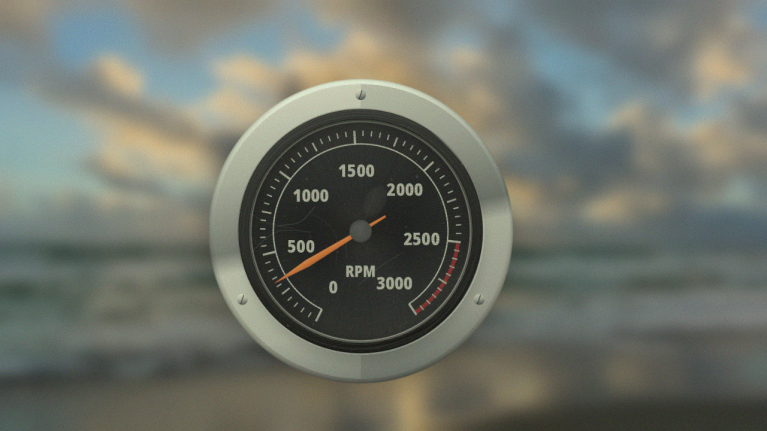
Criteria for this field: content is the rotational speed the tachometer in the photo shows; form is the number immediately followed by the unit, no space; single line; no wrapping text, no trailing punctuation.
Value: 325rpm
